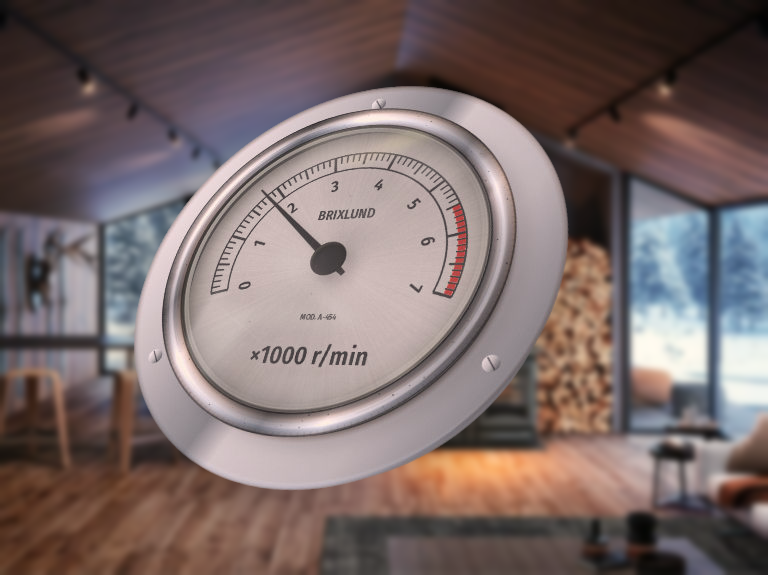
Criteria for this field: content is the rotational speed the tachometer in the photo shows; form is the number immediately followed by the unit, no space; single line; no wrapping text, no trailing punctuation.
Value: 1800rpm
